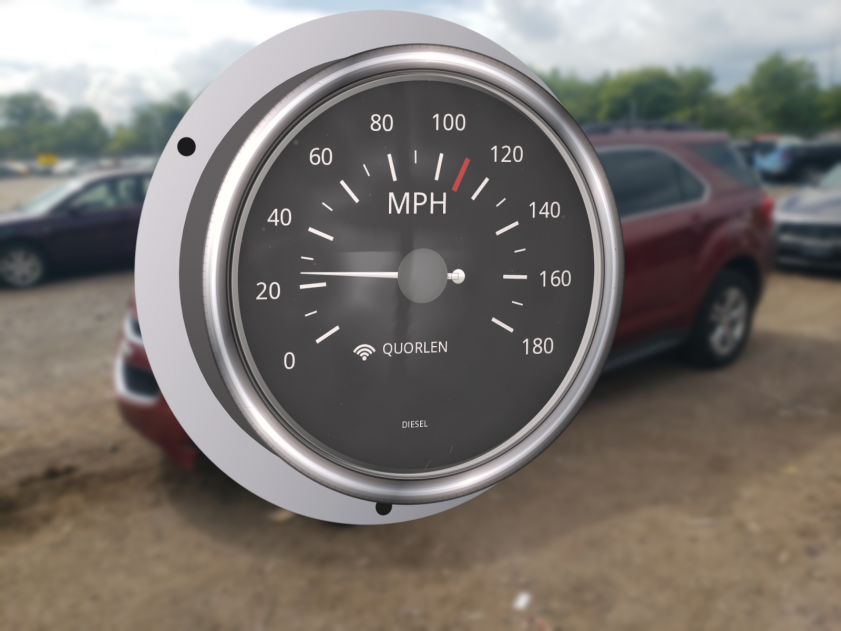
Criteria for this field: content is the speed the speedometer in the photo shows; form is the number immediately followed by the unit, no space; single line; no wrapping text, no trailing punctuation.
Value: 25mph
